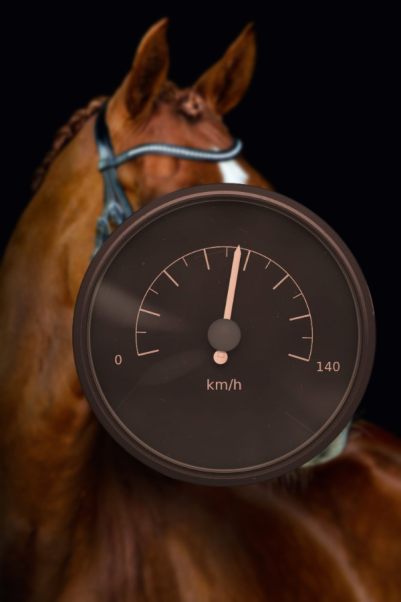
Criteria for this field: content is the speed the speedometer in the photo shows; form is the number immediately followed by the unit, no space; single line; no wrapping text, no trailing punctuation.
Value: 75km/h
